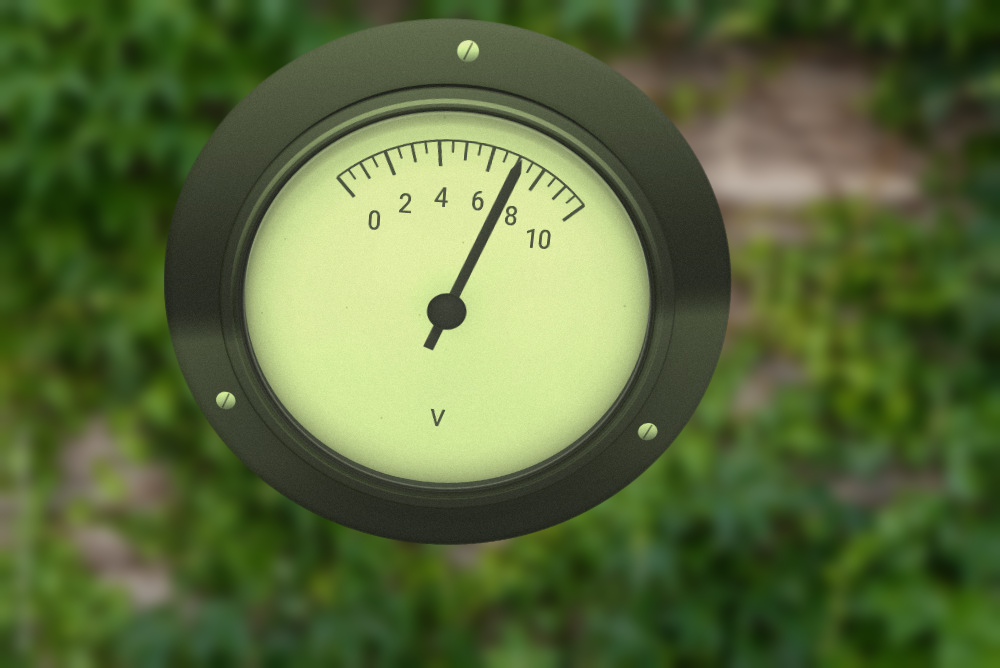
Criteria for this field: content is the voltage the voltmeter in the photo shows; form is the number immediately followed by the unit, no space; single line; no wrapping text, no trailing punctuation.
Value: 7V
